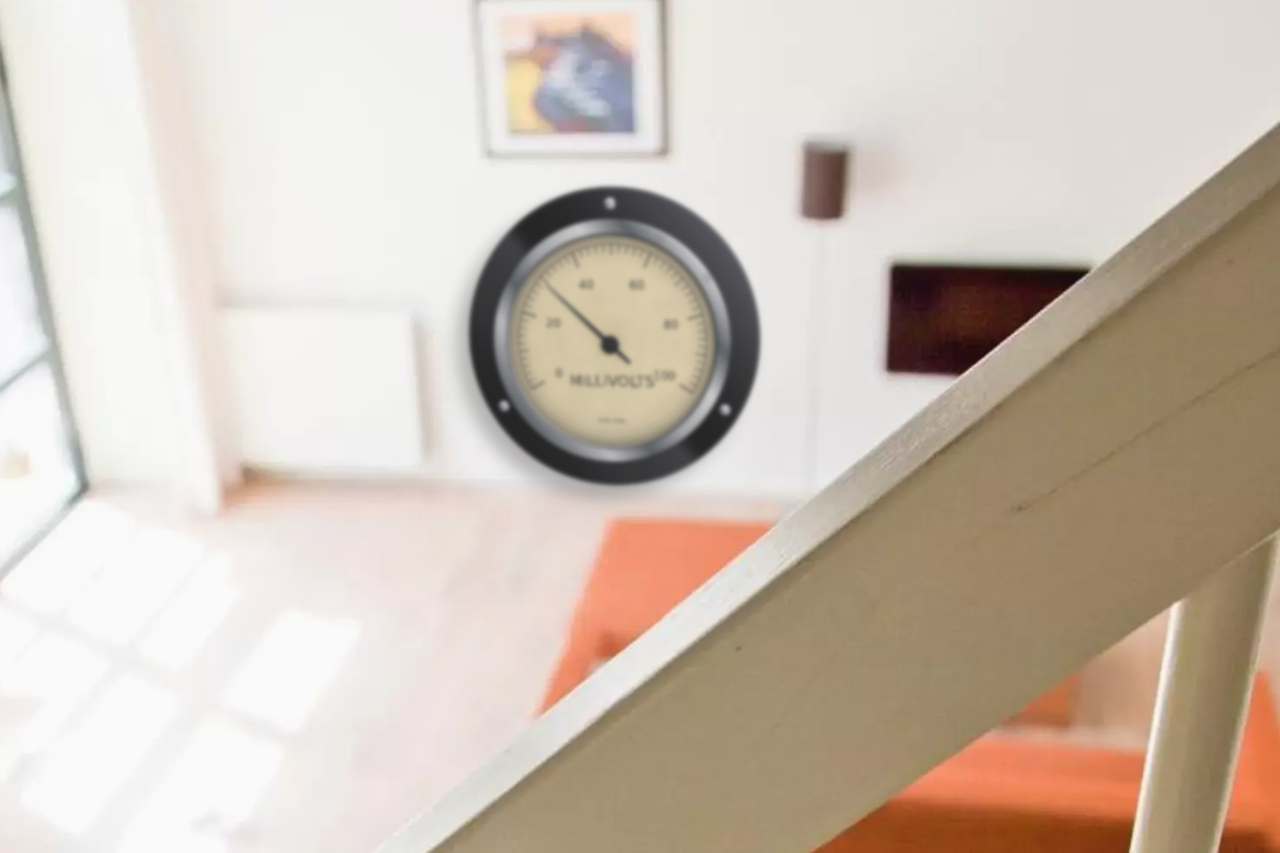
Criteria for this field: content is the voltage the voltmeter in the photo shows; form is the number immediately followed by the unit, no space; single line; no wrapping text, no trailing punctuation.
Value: 30mV
